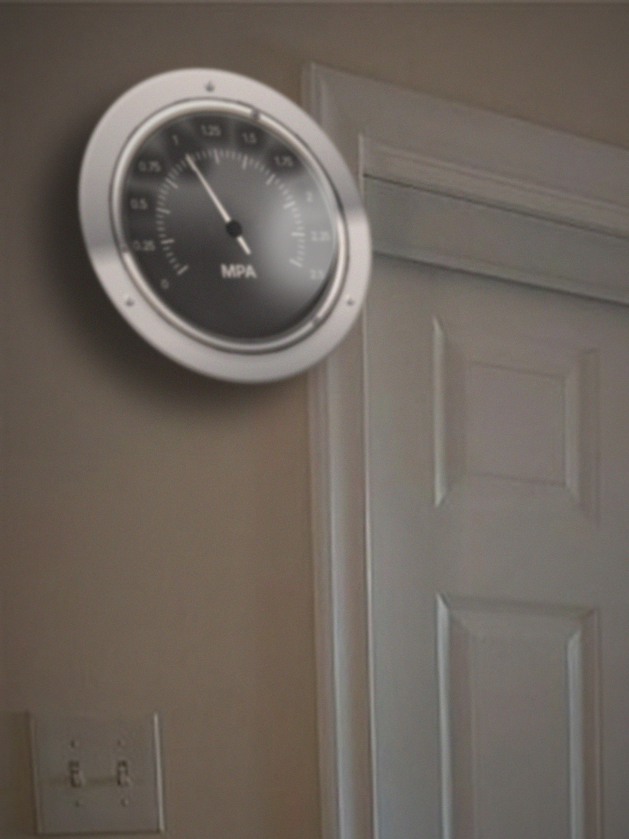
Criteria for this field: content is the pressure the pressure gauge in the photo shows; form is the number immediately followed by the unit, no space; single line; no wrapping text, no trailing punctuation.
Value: 1MPa
